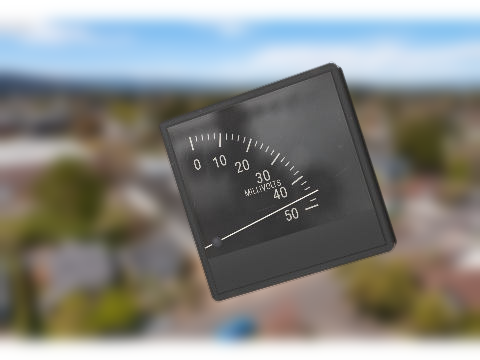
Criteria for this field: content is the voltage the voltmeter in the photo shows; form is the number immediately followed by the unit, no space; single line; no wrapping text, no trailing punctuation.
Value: 46mV
